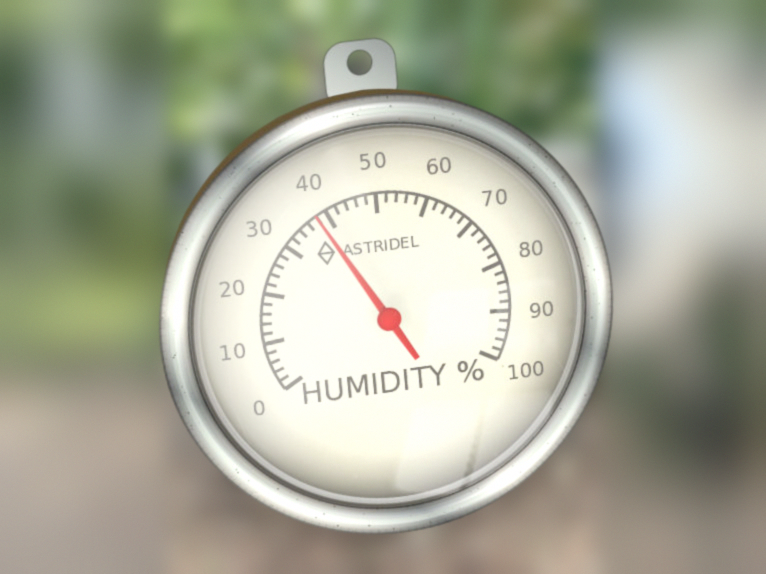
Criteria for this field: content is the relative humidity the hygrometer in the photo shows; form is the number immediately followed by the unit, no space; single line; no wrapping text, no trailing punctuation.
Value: 38%
